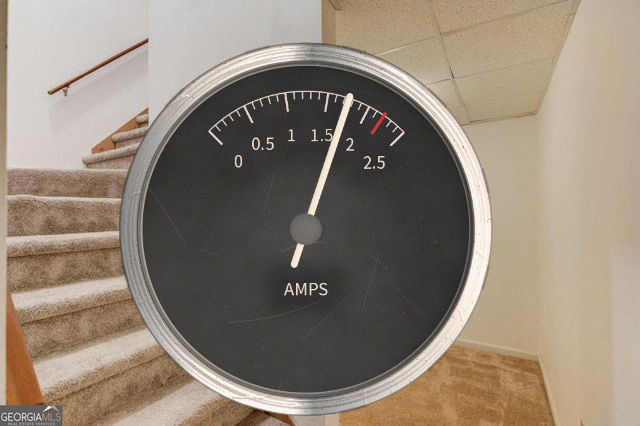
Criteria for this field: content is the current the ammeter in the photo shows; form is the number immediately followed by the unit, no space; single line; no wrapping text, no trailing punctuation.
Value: 1.75A
